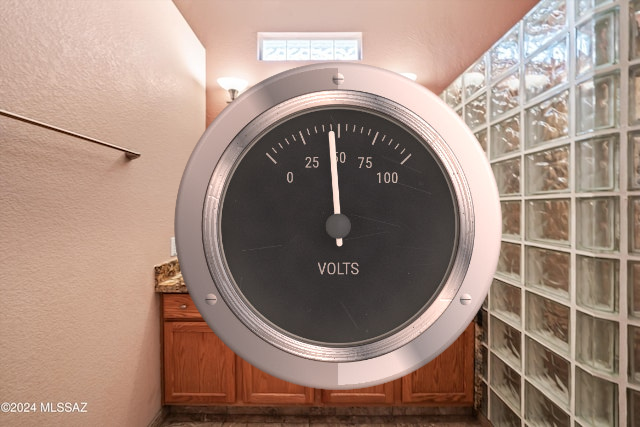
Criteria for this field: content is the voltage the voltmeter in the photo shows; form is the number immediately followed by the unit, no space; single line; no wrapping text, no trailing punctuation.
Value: 45V
